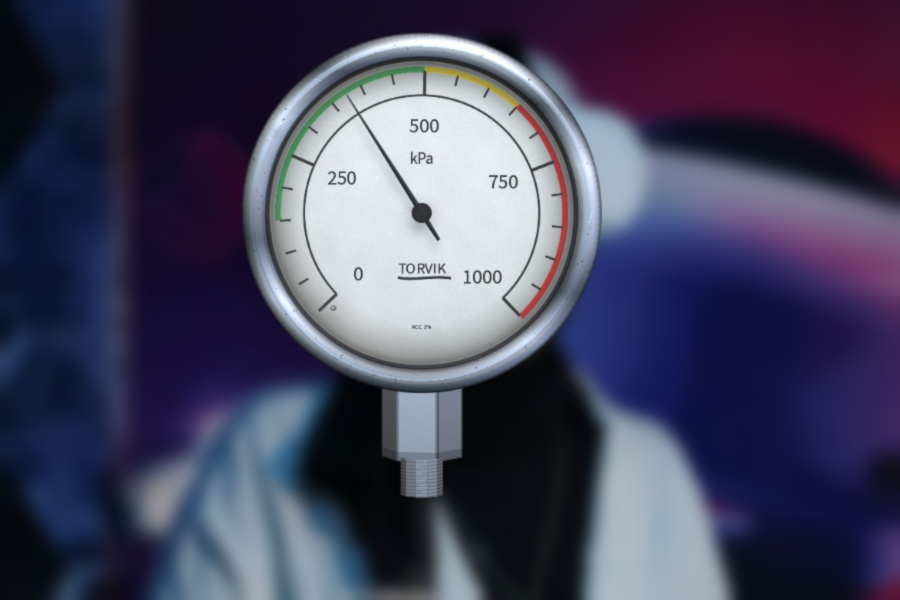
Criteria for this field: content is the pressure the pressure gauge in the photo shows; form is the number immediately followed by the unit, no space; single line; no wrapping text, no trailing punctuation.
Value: 375kPa
